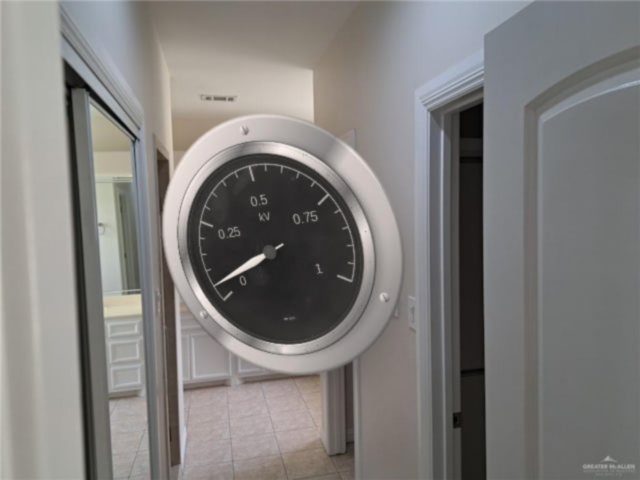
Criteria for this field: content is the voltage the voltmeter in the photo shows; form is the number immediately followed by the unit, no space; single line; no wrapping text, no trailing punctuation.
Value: 0.05kV
